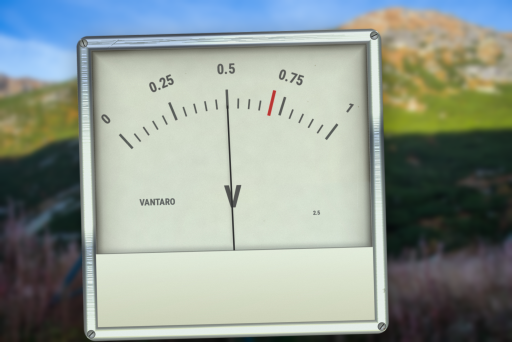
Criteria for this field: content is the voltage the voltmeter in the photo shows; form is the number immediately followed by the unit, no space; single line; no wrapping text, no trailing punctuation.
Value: 0.5V
